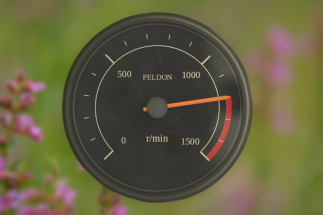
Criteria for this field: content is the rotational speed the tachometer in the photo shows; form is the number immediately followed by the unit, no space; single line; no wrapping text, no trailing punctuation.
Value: 1200rpm
